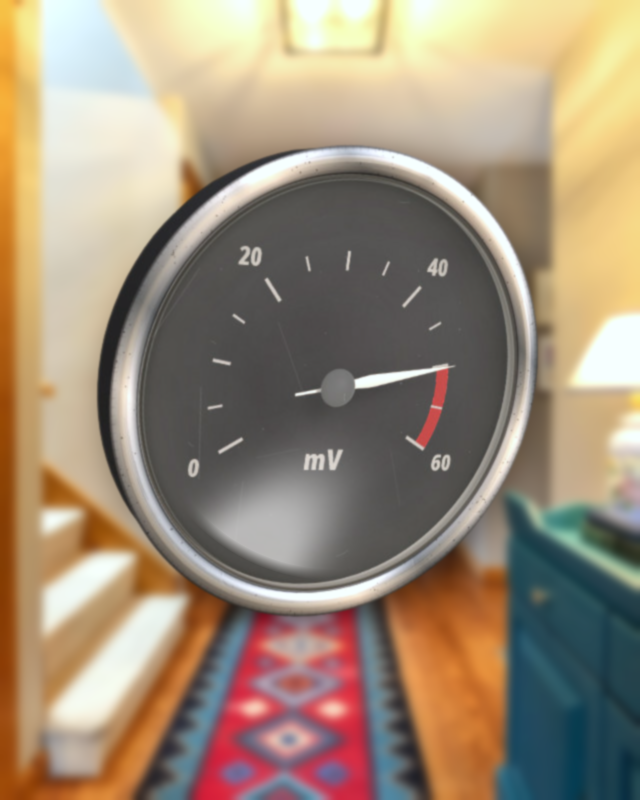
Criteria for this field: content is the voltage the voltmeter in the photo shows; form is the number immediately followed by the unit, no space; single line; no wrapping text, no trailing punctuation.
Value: 50mV
